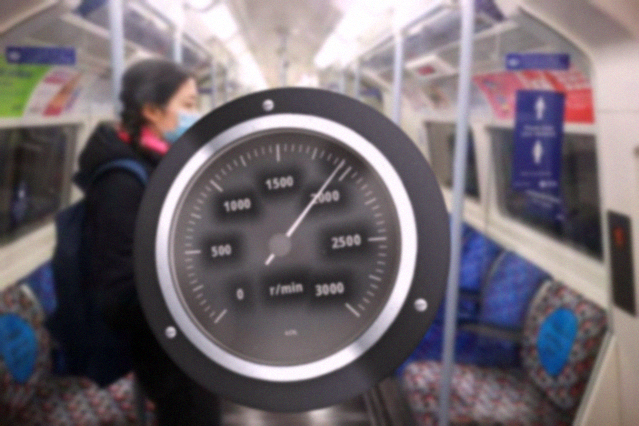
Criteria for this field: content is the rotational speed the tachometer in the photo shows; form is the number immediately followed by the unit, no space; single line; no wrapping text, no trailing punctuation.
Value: 1950rpm
